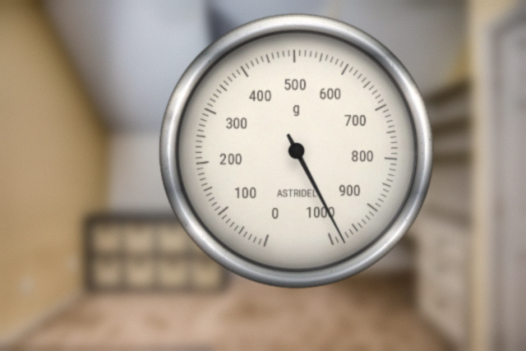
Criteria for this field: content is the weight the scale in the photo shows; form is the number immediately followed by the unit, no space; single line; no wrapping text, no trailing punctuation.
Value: 980g
